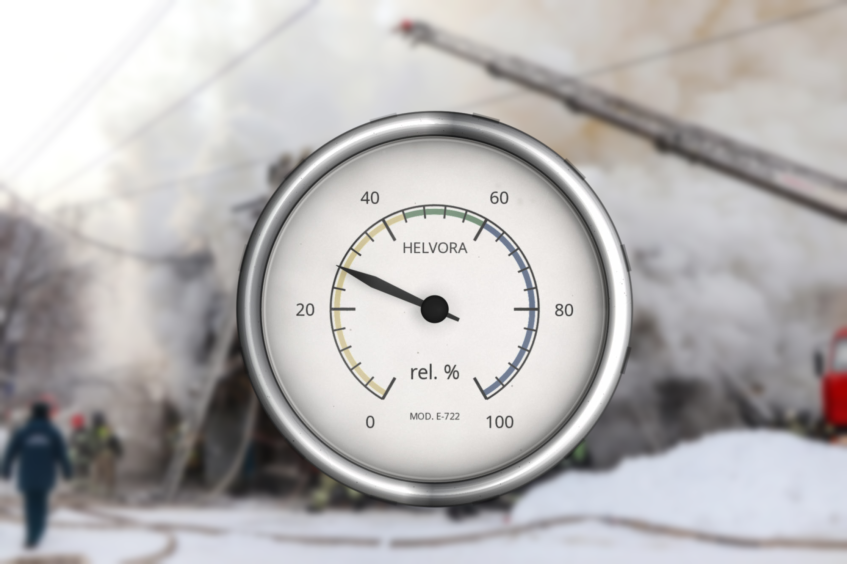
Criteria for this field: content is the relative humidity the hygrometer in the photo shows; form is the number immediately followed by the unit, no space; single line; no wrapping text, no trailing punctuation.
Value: 28%
